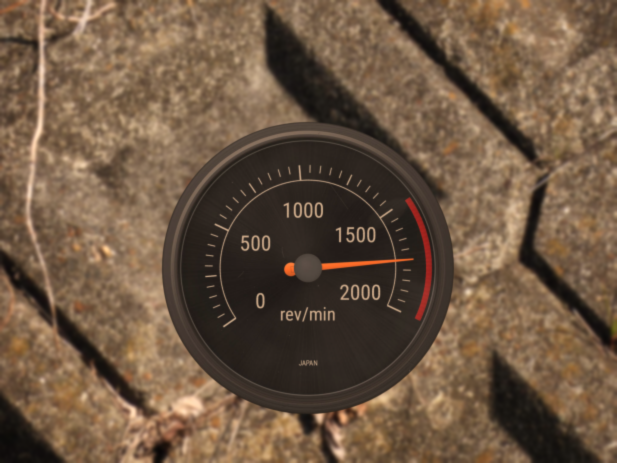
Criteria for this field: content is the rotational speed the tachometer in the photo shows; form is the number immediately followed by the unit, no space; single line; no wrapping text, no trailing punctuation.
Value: 1750rpm
